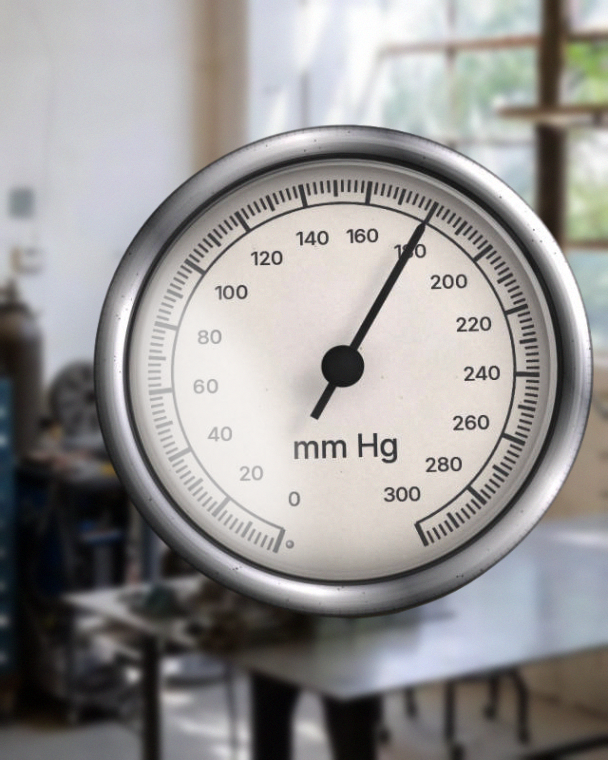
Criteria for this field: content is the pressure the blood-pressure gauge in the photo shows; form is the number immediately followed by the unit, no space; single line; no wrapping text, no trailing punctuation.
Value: 180mmHg
